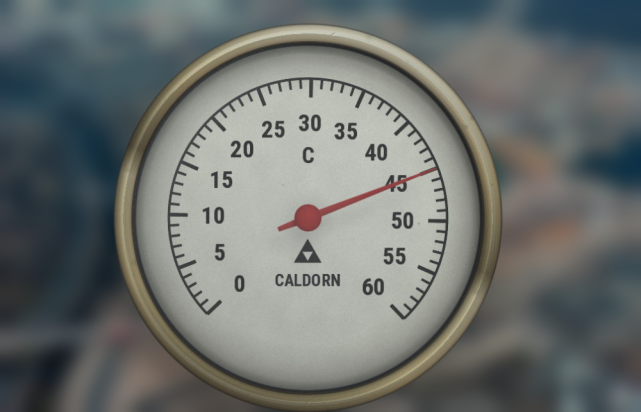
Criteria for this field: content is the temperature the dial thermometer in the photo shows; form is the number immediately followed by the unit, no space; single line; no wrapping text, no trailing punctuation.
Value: 45°C
